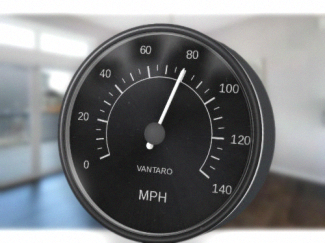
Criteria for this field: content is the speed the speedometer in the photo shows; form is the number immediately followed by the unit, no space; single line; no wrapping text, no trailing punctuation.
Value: 80mph
